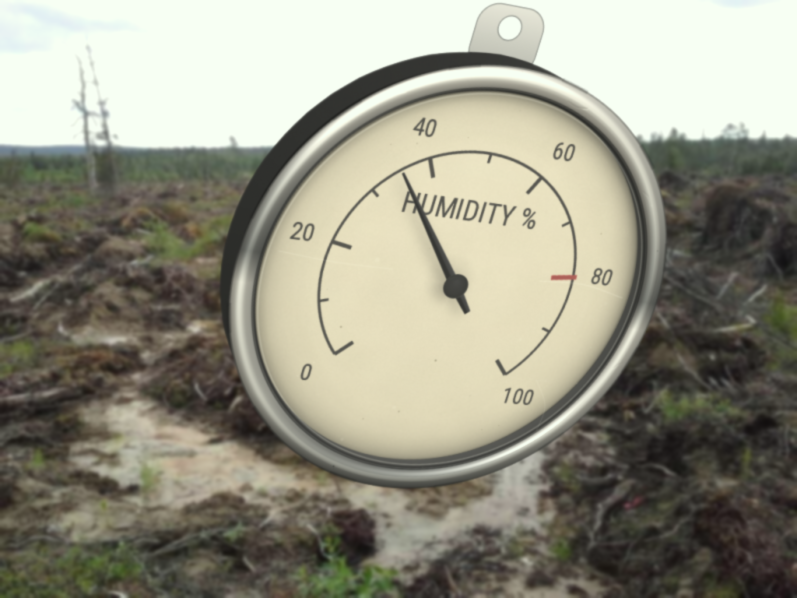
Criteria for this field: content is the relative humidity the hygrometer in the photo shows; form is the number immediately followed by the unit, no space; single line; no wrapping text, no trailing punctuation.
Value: 35%
